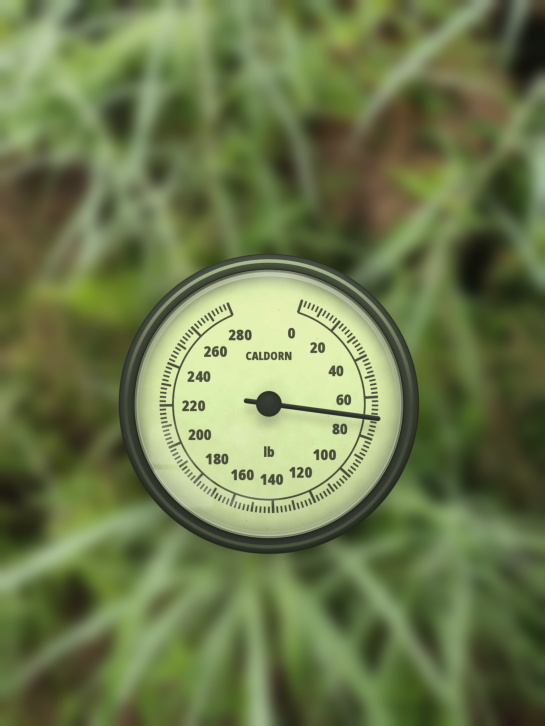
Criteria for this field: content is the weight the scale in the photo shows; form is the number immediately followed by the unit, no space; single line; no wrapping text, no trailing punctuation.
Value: 70lb
